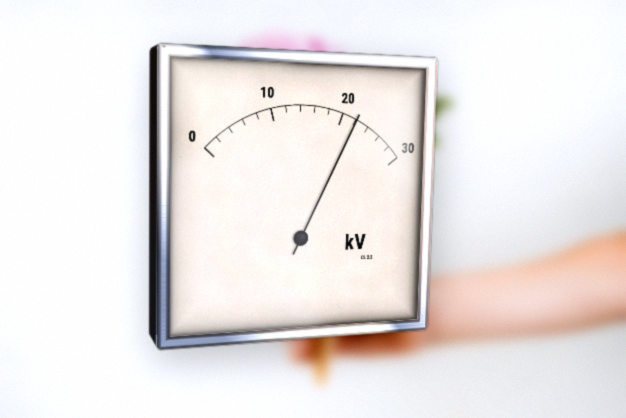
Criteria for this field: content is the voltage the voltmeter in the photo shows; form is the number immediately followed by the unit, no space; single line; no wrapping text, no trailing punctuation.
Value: 22kV
